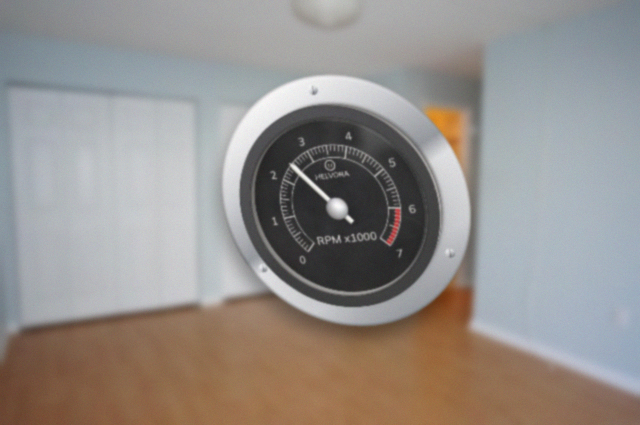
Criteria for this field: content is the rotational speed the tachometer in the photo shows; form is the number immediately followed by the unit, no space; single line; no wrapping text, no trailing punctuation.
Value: 2500rpm
